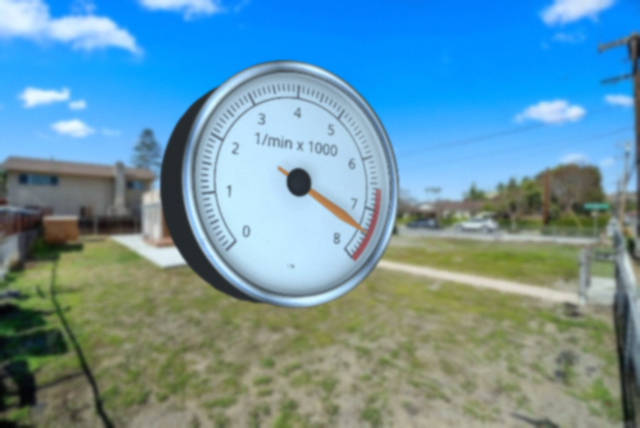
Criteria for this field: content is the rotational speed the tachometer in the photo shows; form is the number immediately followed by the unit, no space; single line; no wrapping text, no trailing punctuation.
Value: 7500rpm
